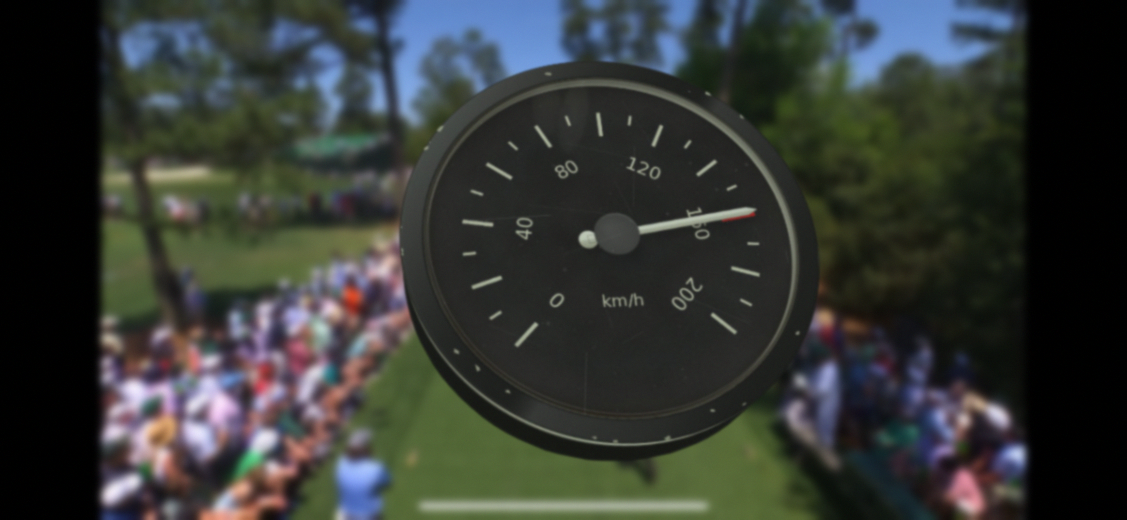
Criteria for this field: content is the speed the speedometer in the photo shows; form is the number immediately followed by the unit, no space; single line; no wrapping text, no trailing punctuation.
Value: 160km/h
